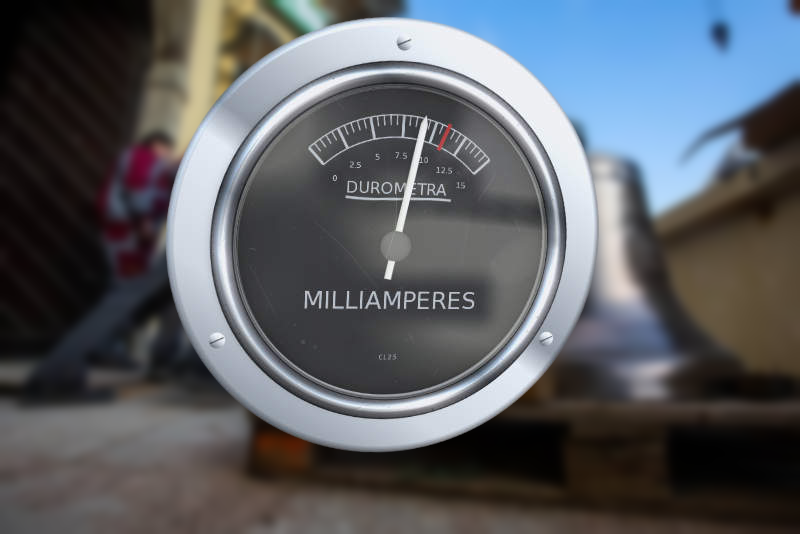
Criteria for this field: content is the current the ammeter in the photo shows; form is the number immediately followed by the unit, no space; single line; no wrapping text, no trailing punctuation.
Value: 9mA
